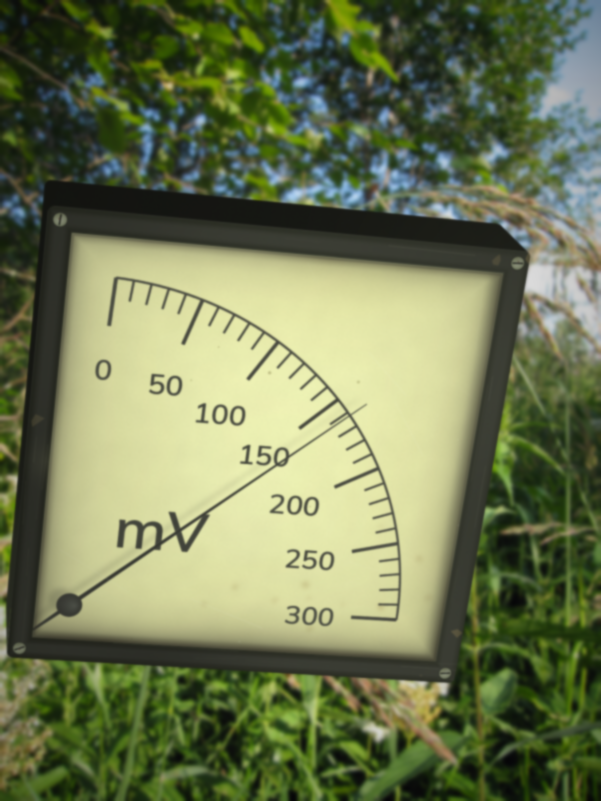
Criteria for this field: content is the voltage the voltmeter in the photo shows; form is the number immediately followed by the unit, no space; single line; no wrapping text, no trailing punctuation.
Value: 160mV
